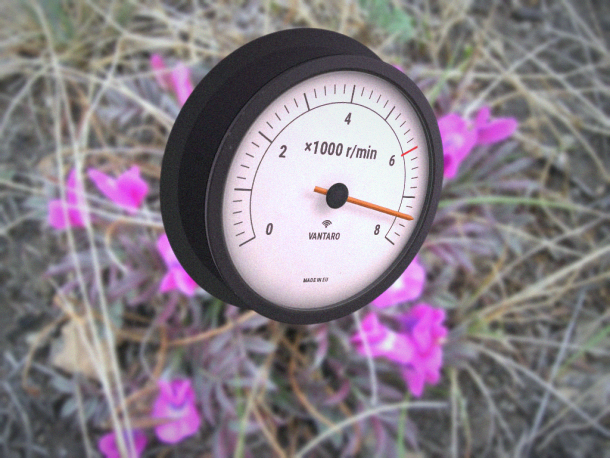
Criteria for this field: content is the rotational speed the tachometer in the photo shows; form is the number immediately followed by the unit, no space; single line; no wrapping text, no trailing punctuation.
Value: 7400rpm
